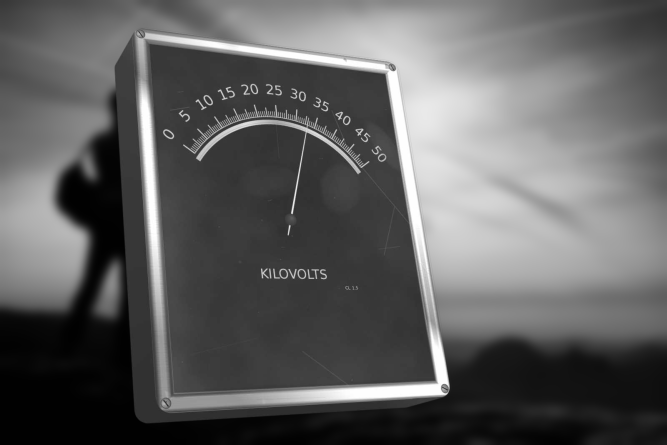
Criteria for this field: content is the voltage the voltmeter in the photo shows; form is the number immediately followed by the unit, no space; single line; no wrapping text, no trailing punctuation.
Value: 32.5kV
